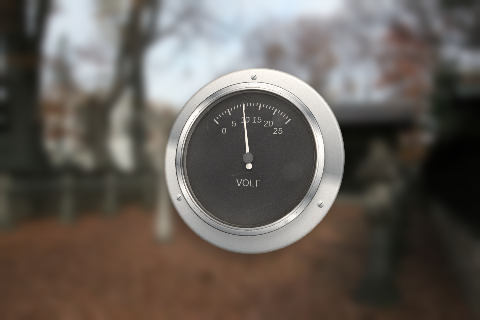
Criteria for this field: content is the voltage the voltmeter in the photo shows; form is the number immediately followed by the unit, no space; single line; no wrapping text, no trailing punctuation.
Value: 10V
